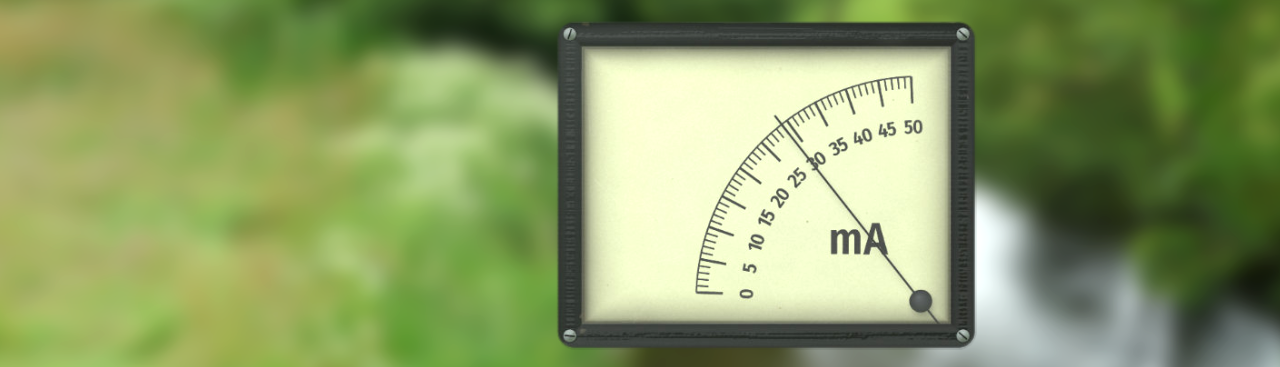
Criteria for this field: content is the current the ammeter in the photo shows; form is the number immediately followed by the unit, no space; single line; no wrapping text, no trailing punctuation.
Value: 29mA
